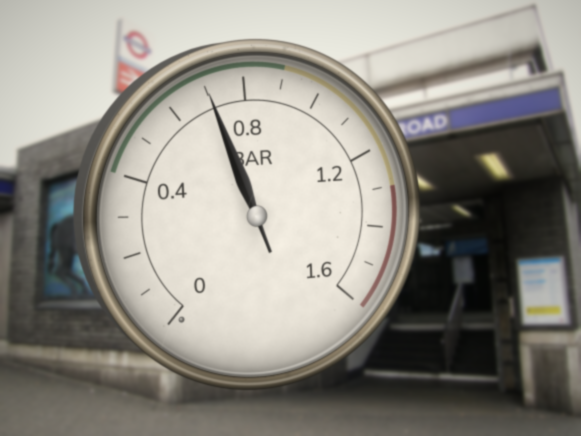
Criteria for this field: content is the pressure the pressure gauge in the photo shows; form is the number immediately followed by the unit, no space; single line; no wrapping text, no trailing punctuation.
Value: 0.7bar
